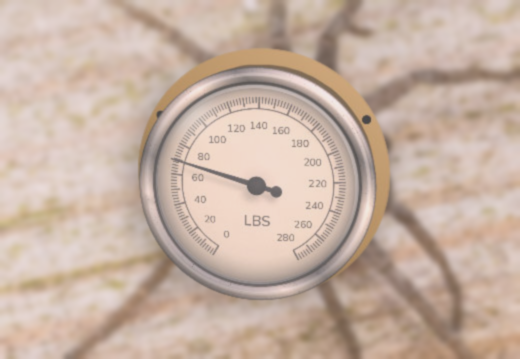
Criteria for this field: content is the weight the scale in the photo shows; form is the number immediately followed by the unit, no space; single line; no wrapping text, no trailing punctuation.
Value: 70lb
